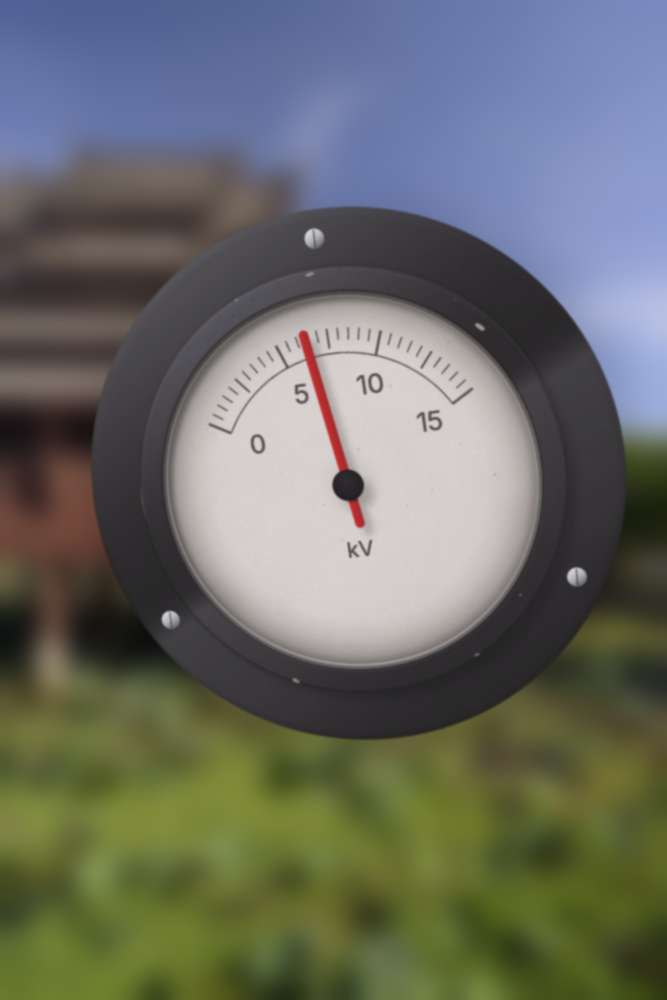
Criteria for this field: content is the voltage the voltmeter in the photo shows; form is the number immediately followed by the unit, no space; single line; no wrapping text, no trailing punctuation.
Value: 6.5kV
